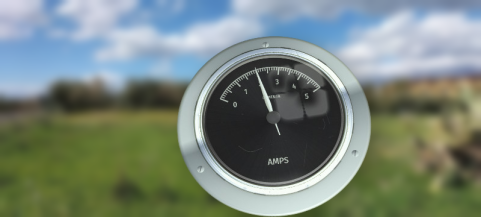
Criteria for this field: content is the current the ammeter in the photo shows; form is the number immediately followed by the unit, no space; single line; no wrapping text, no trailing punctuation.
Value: 2A
